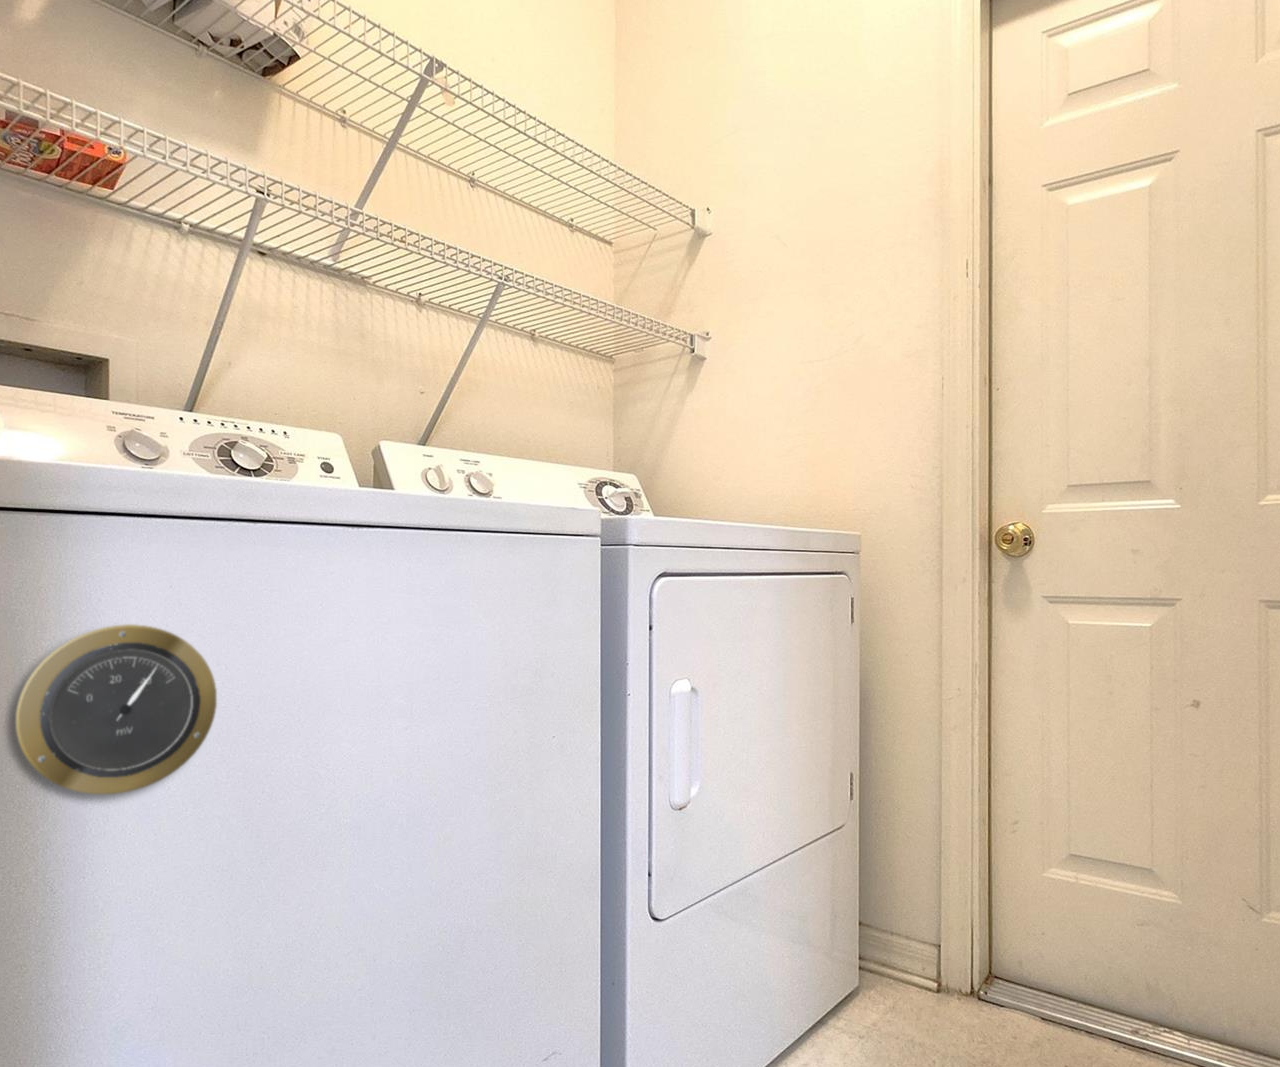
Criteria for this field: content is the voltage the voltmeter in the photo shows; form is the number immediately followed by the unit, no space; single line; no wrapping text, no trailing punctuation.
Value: 40mV
